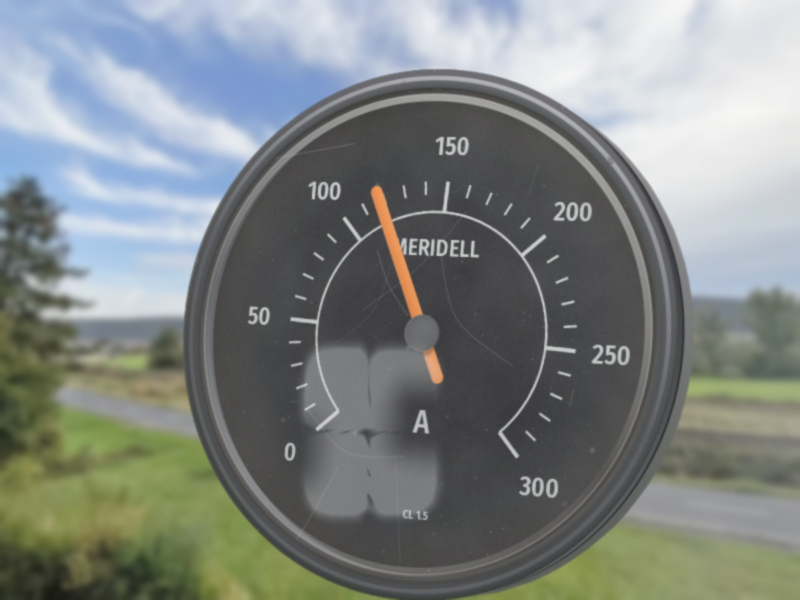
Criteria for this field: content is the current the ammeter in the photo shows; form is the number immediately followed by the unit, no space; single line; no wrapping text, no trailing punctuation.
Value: 120A
